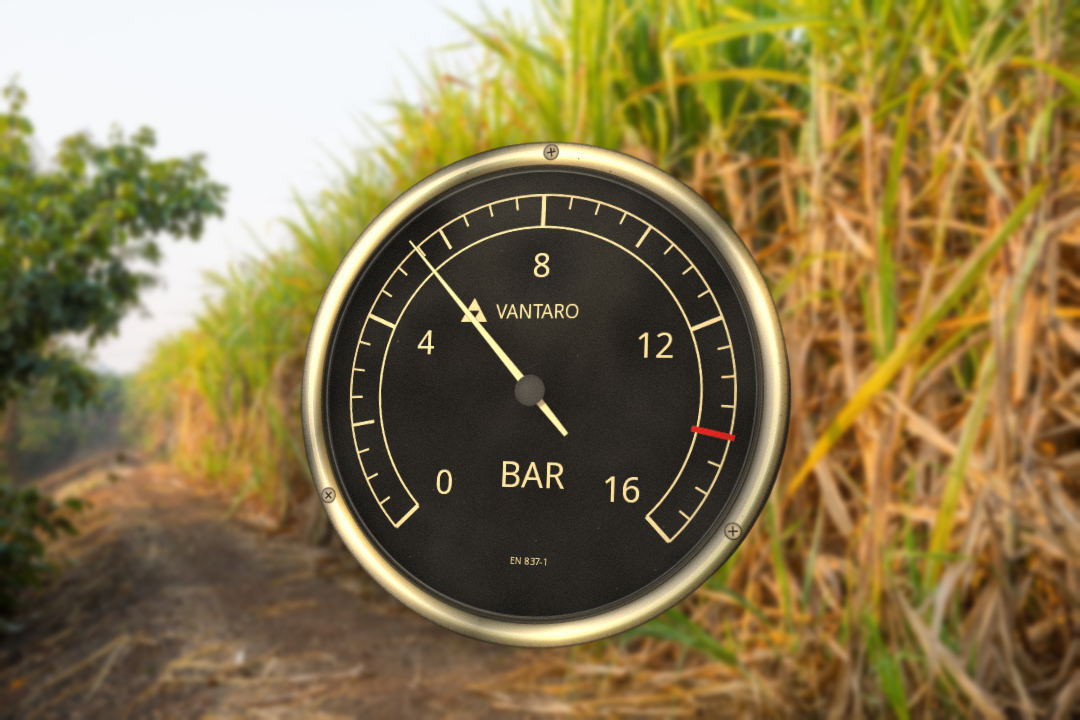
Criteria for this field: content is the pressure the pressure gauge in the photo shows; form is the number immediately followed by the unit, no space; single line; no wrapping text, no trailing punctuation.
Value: 5.5bar
